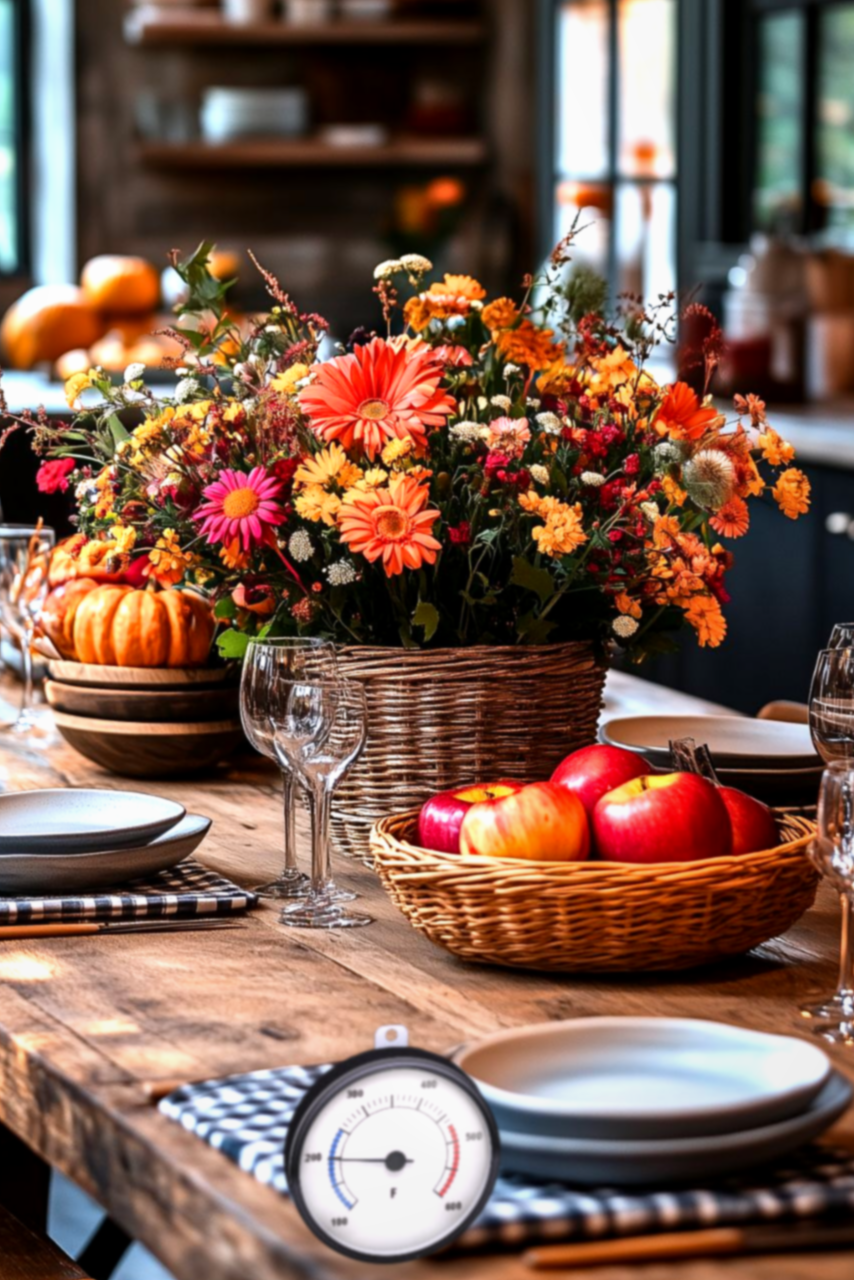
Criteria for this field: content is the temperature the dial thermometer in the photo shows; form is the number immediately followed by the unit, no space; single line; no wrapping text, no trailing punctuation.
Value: 200°F
